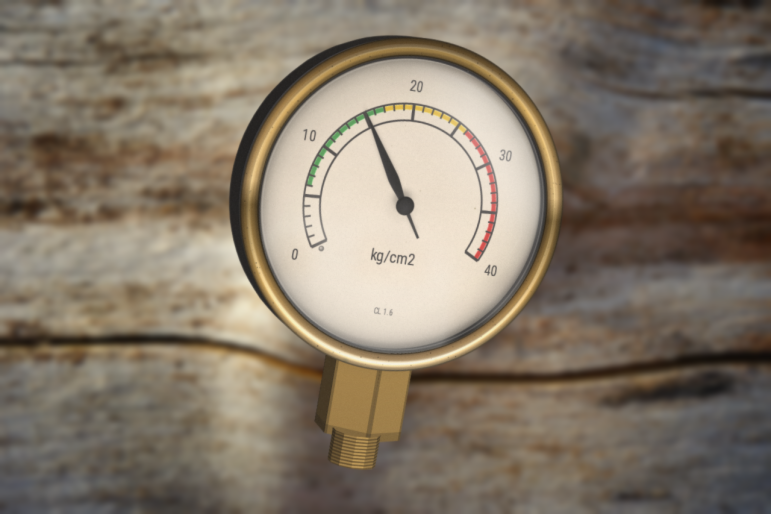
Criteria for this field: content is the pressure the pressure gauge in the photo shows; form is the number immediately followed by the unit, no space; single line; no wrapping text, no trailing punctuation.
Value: 15kg/cm²
